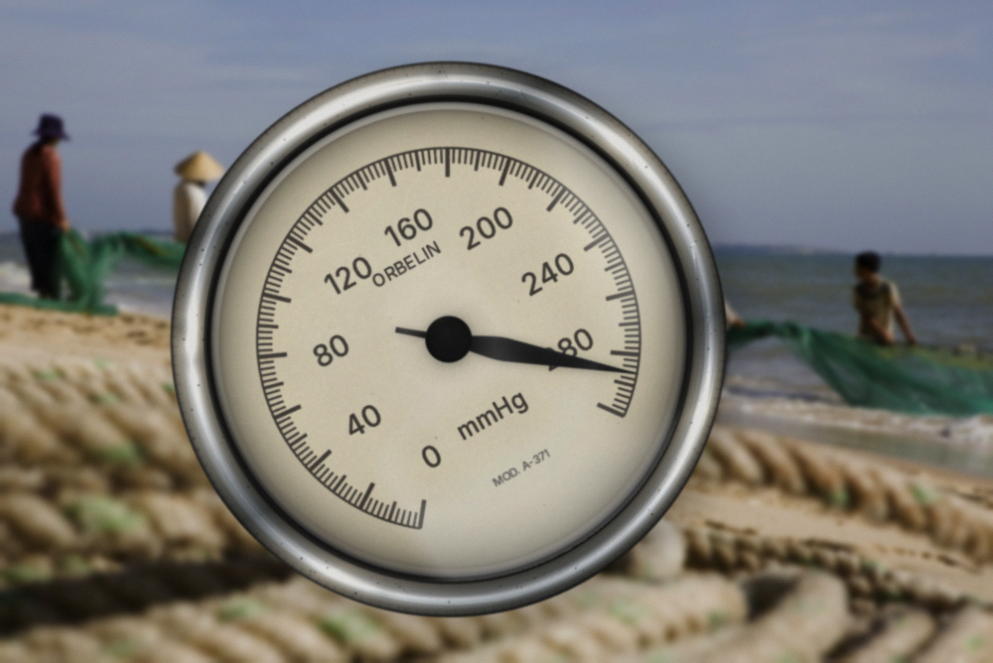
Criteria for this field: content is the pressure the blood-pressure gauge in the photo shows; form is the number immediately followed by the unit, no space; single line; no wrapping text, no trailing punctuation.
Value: 286mmHg
